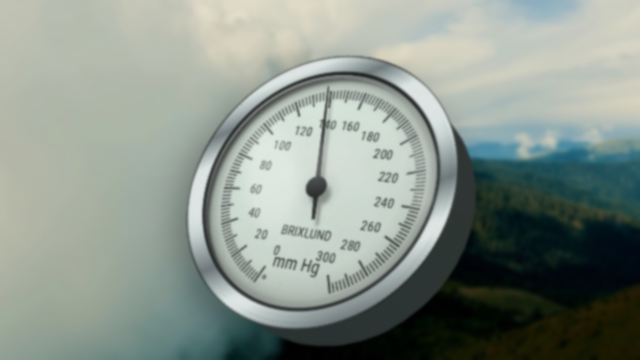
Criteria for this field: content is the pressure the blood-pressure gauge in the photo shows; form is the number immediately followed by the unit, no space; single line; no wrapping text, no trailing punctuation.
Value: 140mmHg
